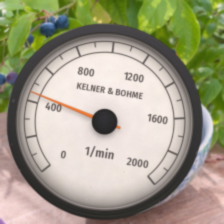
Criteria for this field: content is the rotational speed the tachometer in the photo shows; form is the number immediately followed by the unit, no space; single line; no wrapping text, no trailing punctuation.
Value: 450rpm
